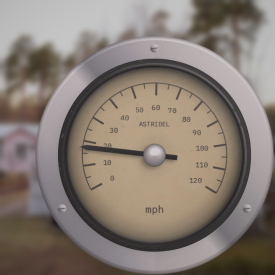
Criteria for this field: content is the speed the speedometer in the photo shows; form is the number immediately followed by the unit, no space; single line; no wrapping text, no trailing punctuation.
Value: 17.5mph
